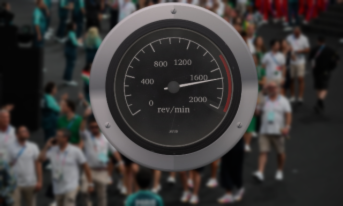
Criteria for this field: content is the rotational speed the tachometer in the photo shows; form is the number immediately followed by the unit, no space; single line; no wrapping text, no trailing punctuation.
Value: 1700rpm
